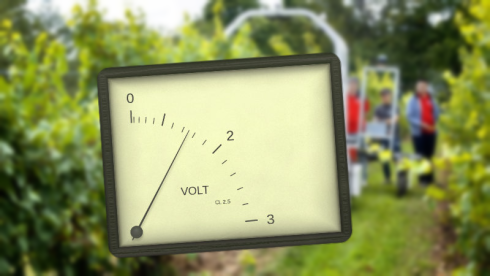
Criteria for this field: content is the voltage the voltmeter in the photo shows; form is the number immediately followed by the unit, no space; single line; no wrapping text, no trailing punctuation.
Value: 1.5V
